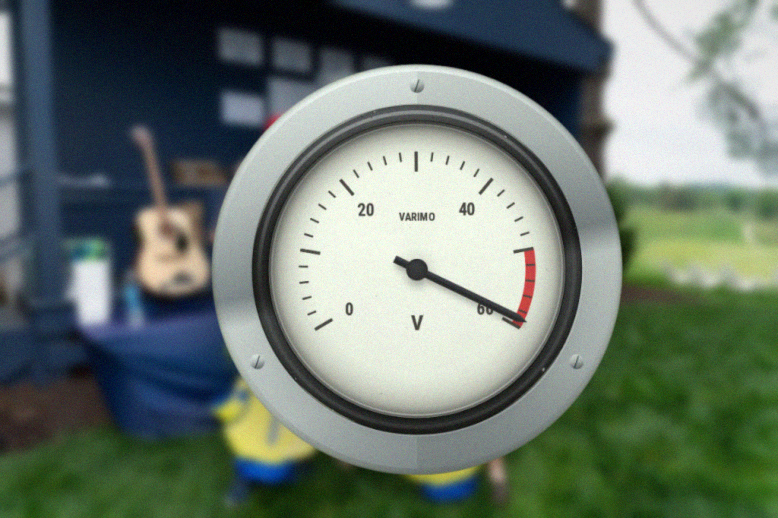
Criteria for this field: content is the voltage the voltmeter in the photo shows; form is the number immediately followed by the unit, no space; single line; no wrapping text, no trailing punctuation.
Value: 59V
